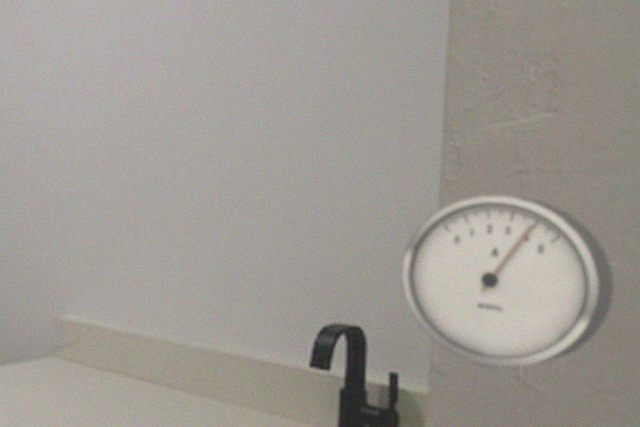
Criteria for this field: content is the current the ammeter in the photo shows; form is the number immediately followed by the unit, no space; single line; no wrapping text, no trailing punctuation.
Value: 4A
